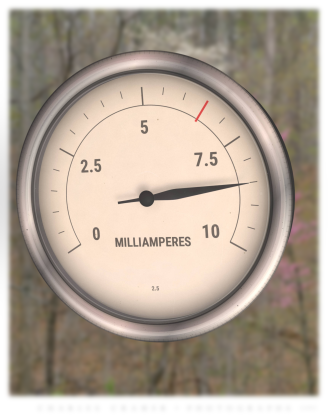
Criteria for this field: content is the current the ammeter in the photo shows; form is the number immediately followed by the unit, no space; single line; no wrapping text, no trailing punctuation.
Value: 8.5mA
